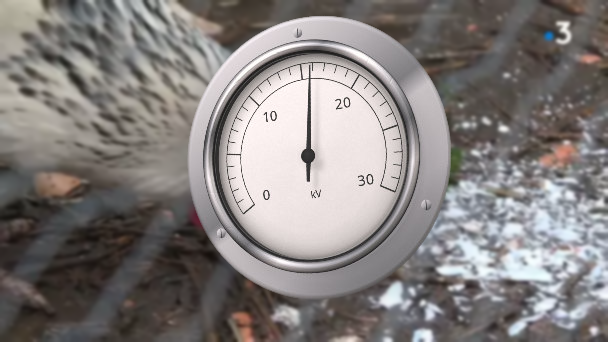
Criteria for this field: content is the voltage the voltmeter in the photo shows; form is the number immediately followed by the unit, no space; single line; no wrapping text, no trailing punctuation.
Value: 16kV
